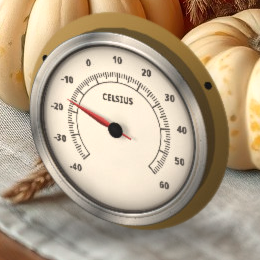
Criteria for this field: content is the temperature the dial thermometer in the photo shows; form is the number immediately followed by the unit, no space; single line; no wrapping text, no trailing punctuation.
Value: -15°C
